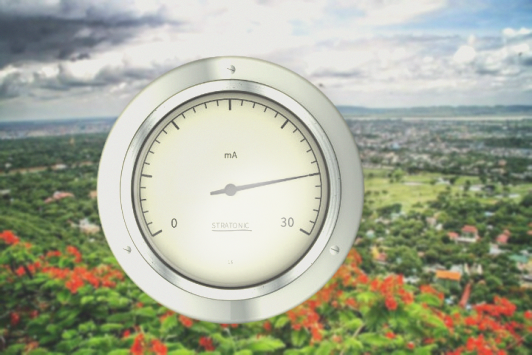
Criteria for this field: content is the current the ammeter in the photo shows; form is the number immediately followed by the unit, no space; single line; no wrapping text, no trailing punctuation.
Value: 25mA
